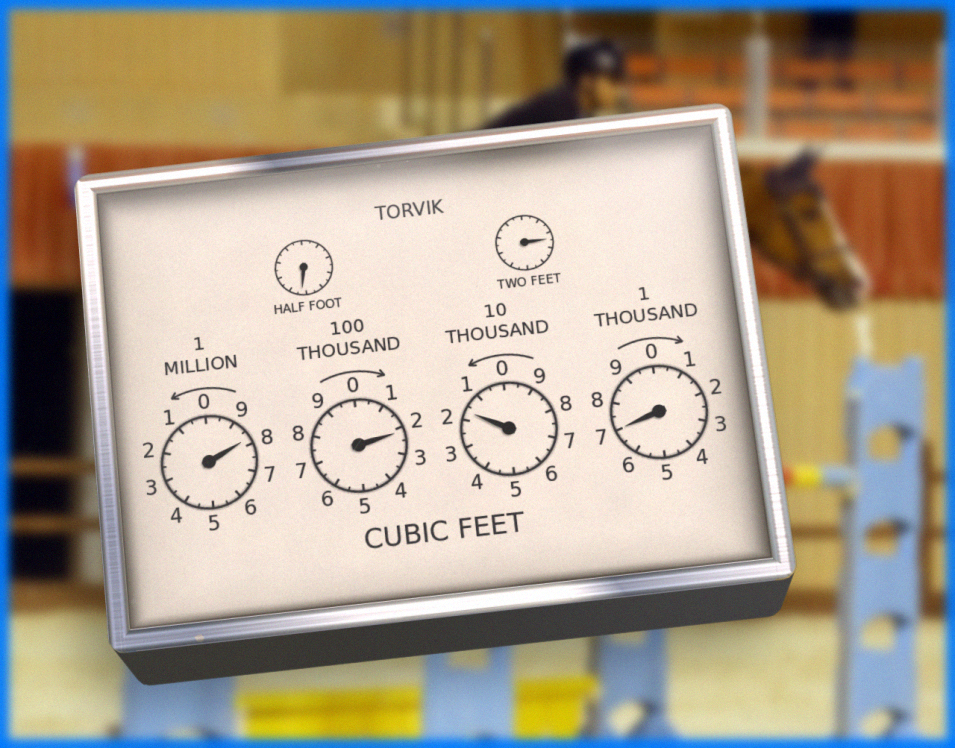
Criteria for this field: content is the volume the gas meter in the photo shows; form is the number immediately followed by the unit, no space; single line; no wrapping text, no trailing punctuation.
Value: 821700ft³
